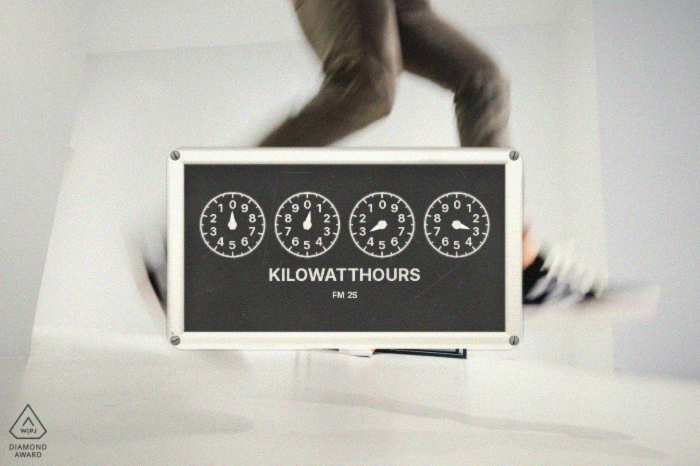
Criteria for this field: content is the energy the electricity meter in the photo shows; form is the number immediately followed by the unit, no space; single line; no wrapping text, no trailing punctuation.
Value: 33kWh
